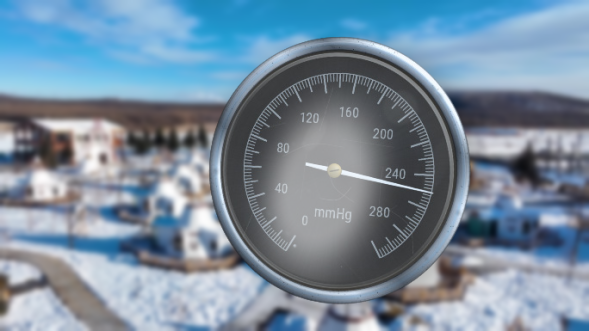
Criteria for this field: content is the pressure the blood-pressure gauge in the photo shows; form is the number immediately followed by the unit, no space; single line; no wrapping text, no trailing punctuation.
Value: 250mmHg
